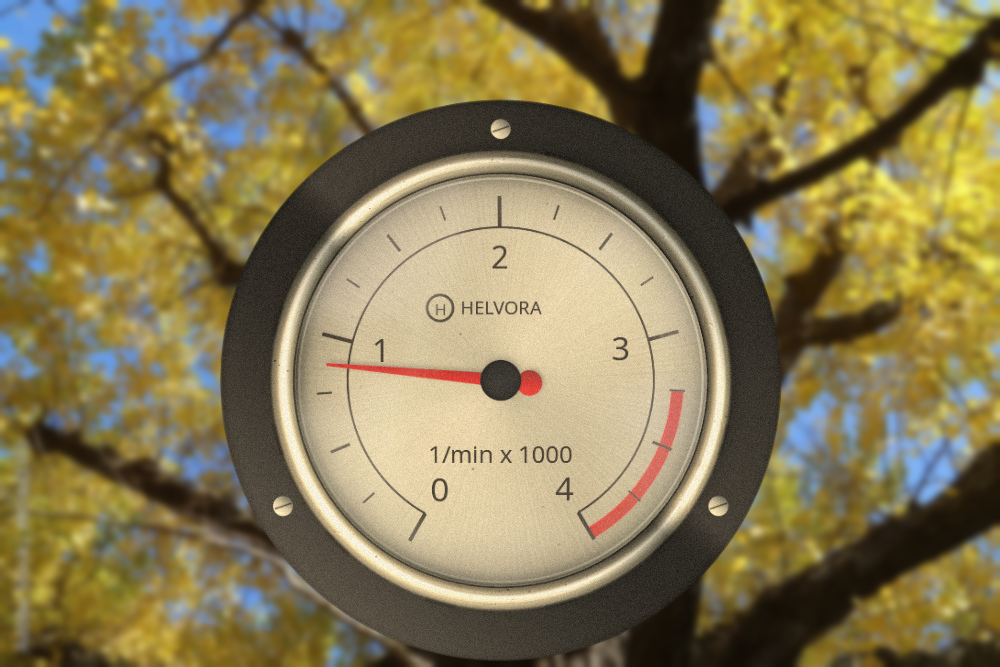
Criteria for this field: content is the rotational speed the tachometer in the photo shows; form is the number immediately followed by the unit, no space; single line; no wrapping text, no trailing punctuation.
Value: 875rpm
